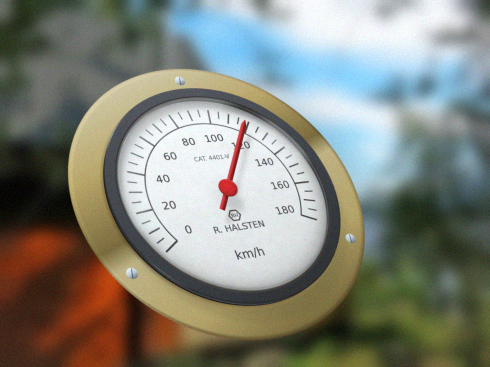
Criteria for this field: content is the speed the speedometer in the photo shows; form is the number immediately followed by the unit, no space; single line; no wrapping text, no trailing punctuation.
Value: 117.5km/h
